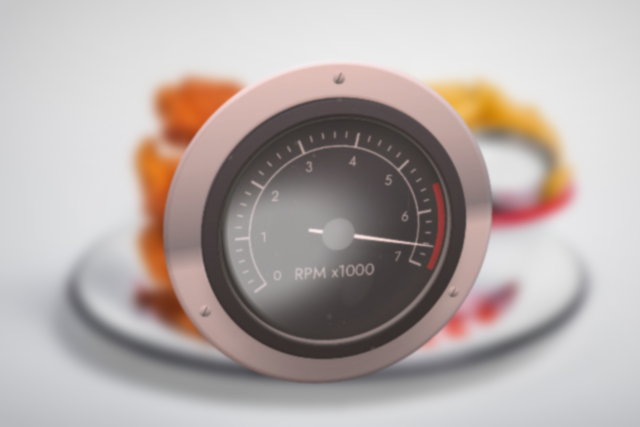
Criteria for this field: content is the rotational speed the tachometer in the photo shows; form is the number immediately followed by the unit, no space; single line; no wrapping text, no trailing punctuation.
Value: 6600rpm
